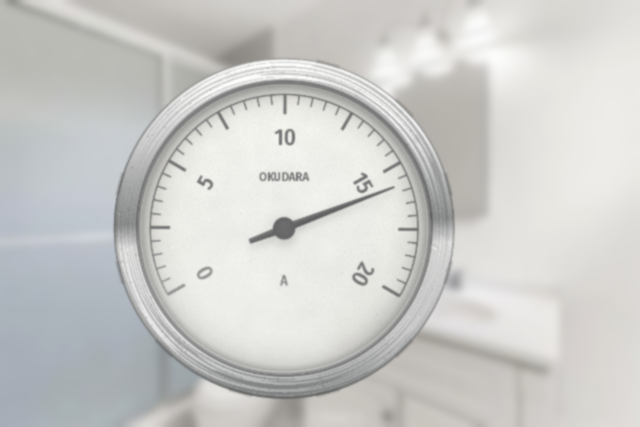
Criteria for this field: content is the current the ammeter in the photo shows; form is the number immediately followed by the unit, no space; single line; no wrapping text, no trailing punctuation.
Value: 15.75A
